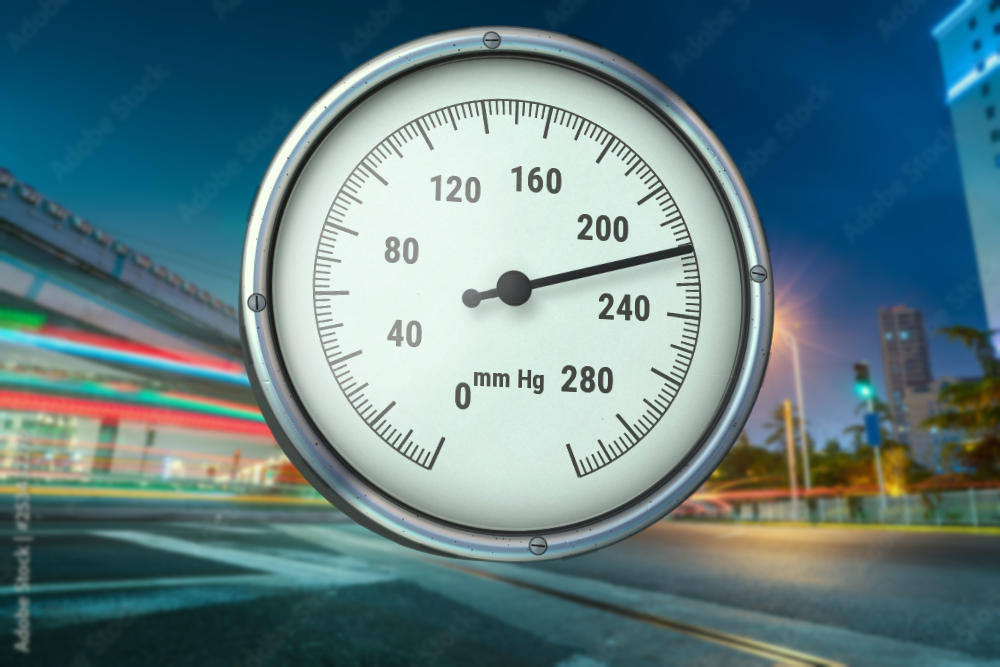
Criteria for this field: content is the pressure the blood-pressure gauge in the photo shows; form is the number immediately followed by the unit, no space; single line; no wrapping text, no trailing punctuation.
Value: 220mmHg
